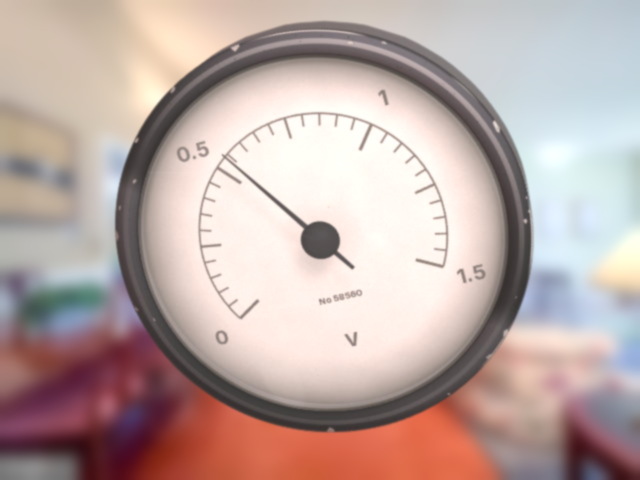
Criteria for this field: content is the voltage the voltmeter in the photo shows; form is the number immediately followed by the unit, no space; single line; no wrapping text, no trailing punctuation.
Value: 0.55V
